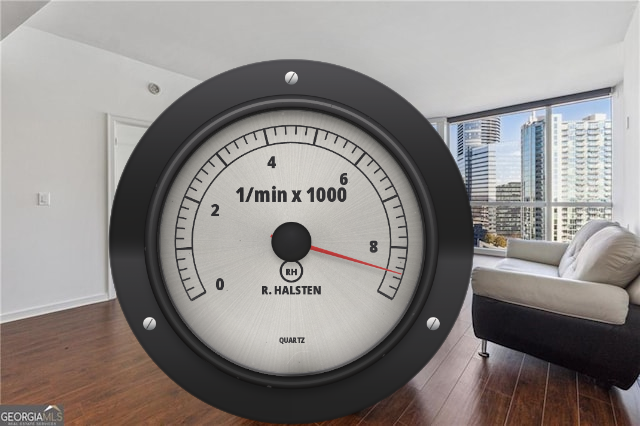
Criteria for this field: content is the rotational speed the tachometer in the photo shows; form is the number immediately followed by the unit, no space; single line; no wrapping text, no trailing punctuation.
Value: 8500rpm
